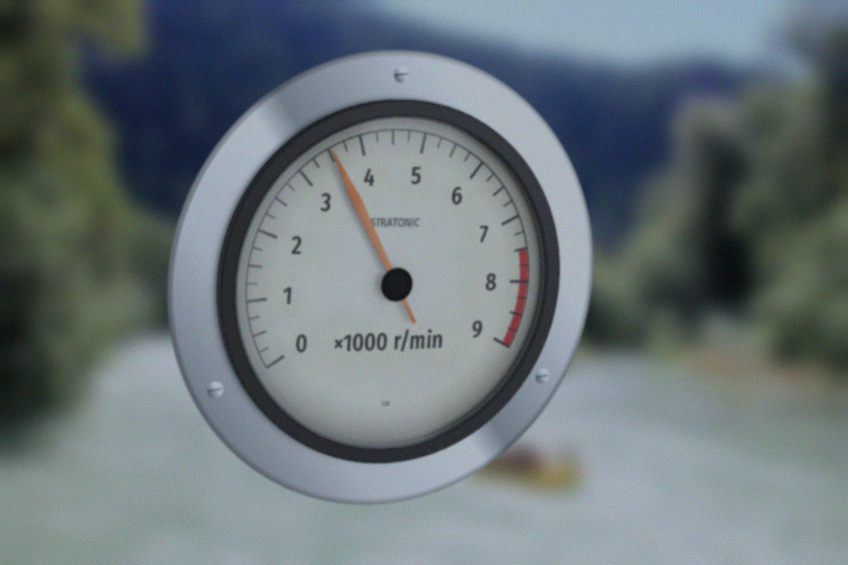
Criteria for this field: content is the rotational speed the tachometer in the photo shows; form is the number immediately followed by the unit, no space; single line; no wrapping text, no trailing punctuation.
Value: 3500rpm
